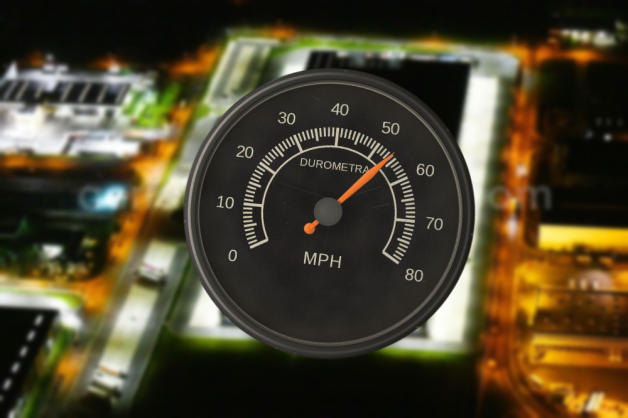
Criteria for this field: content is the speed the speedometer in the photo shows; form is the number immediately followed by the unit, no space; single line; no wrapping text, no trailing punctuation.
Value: 54mph
